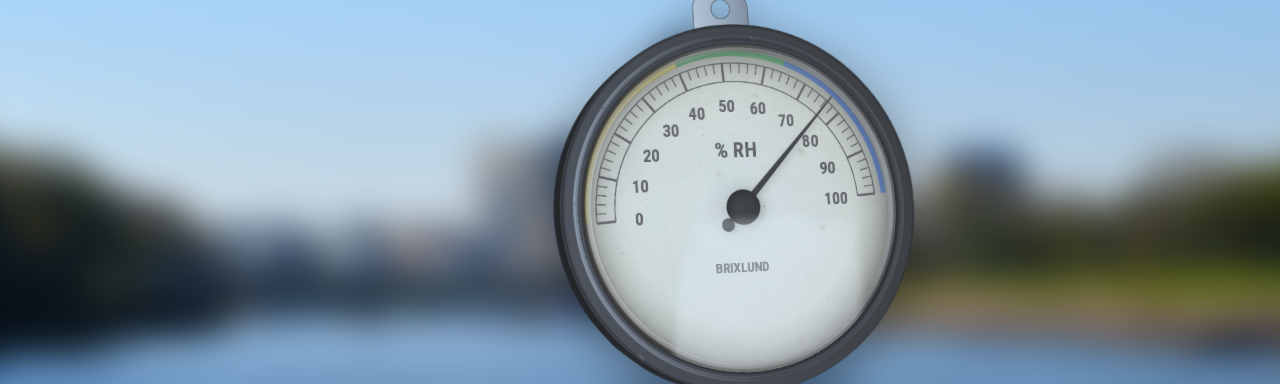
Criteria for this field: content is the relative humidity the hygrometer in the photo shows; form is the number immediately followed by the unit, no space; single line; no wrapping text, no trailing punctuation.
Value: 76%
